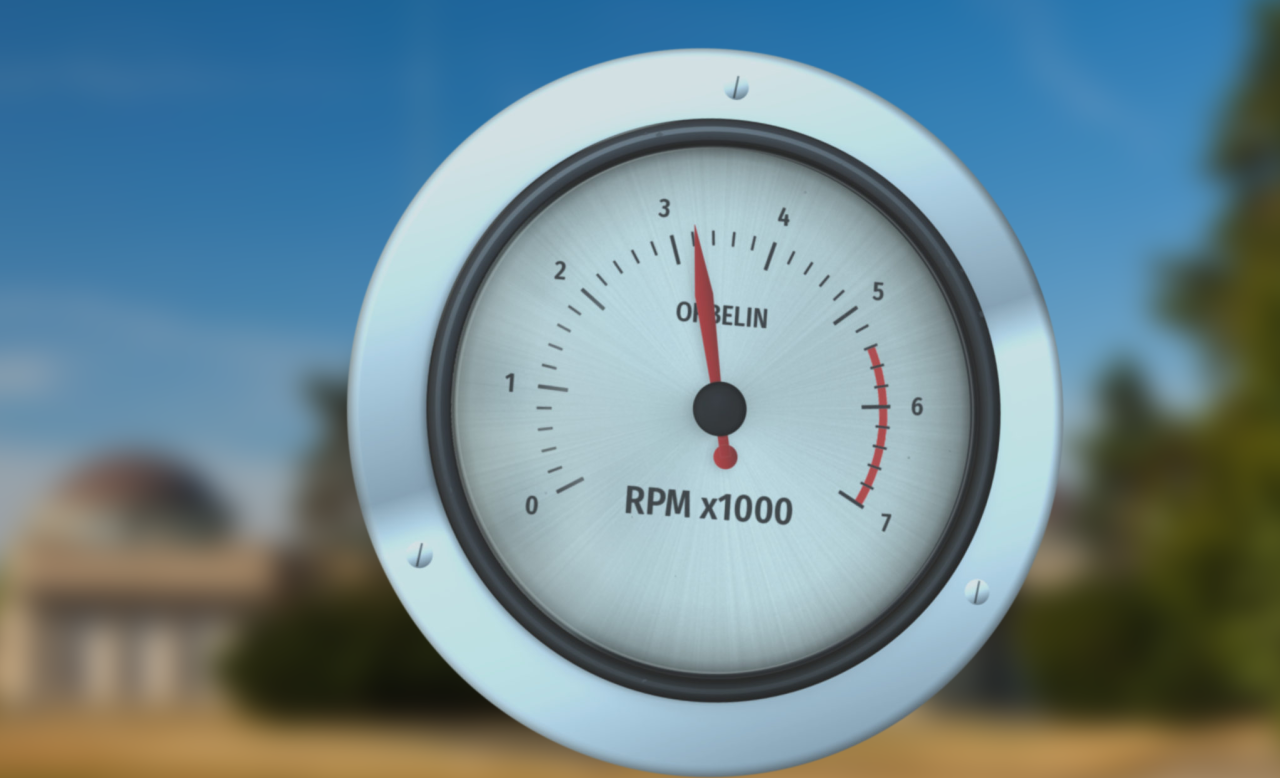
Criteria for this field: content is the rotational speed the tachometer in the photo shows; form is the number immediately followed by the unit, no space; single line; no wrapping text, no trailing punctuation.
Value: 3200rpm
